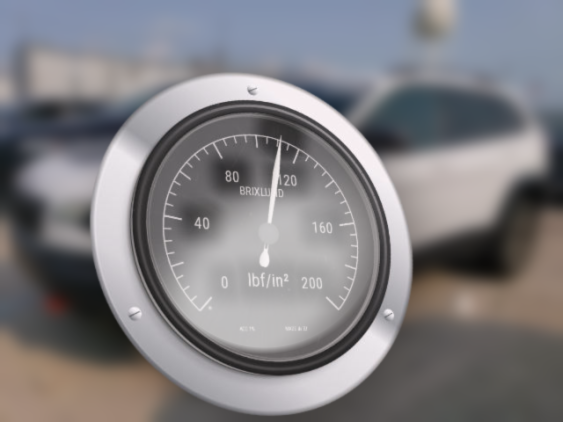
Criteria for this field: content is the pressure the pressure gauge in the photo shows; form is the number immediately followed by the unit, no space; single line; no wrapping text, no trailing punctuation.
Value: 110psi
